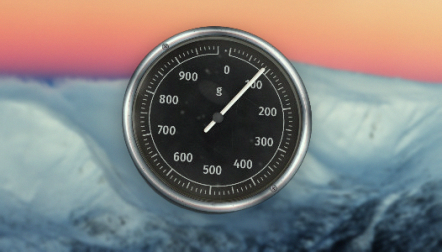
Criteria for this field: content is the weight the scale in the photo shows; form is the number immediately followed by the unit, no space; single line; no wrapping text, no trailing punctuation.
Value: 90g
